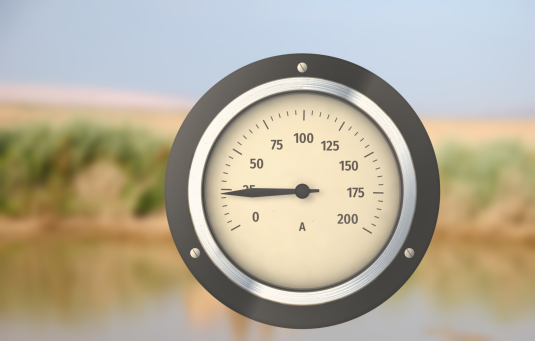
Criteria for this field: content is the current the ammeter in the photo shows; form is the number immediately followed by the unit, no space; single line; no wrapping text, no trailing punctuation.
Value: 22.5A
